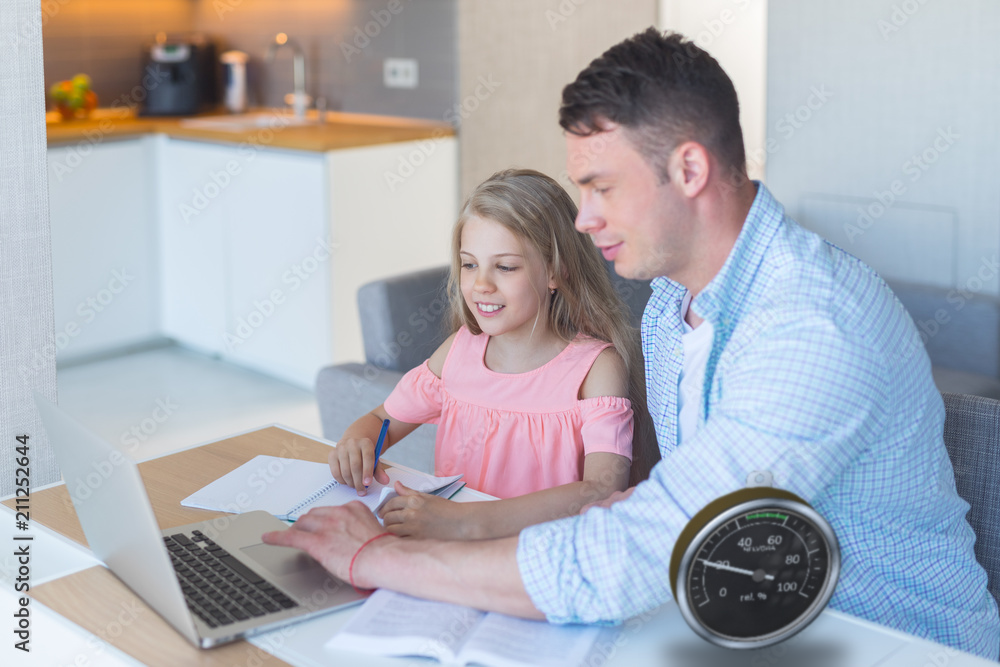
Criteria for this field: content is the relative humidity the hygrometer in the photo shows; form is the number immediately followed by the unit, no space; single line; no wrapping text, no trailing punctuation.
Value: 20%
